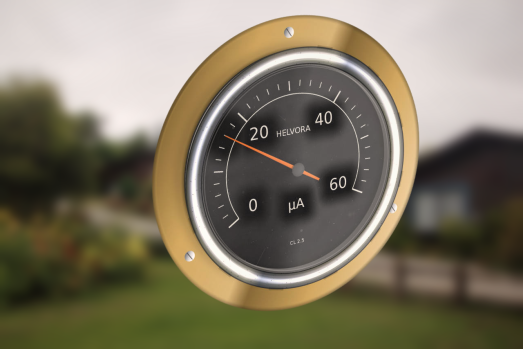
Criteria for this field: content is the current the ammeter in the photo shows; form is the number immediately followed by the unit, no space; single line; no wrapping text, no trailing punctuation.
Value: 16µA
